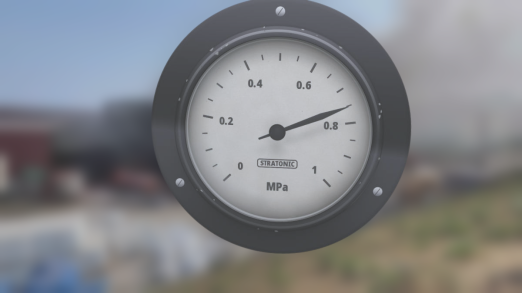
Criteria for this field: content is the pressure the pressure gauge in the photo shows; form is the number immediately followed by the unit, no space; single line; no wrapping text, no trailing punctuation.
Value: 0.75MPa
